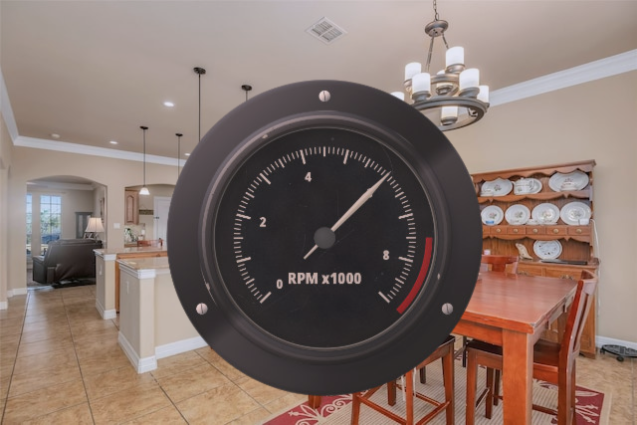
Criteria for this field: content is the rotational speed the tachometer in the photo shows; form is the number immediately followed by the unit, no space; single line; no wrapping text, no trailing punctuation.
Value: 6000rpm
